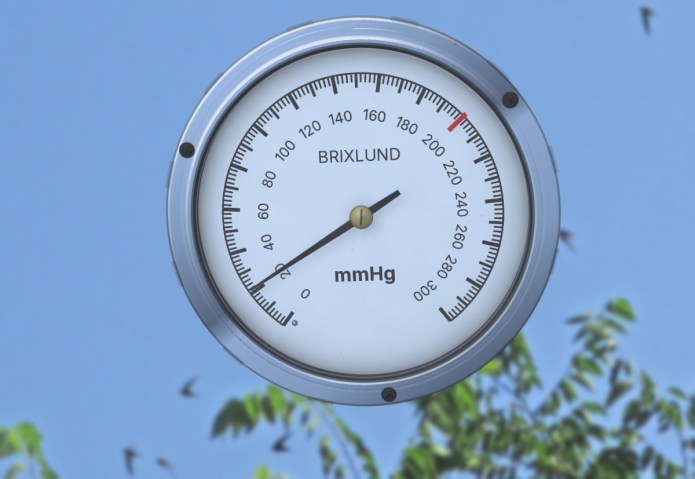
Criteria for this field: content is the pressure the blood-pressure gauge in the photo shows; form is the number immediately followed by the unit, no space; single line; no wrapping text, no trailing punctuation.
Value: 22mmHg
